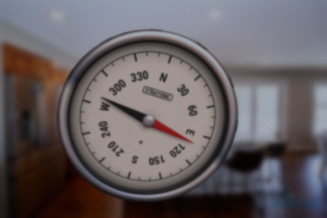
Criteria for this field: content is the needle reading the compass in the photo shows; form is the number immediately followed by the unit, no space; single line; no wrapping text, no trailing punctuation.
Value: 100°
